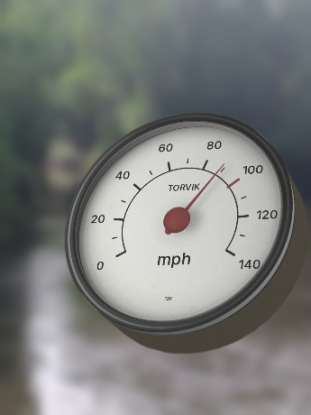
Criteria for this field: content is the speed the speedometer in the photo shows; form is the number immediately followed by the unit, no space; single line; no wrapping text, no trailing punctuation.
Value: 90mph
